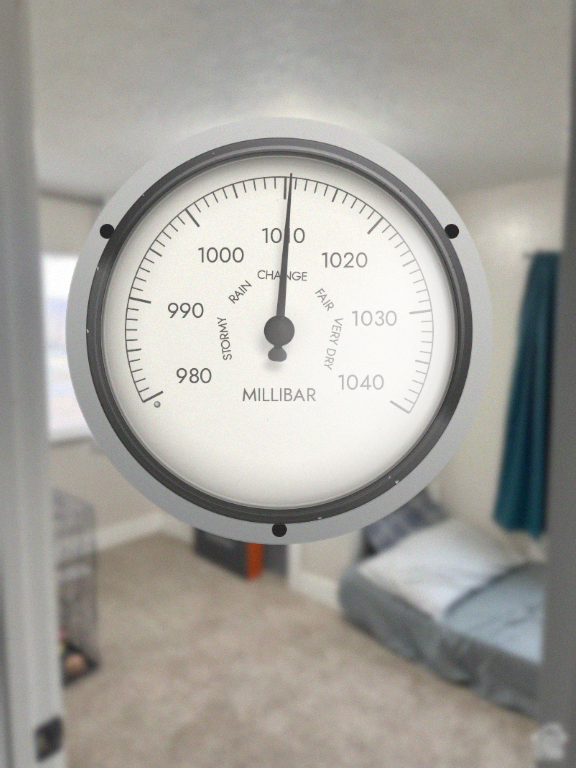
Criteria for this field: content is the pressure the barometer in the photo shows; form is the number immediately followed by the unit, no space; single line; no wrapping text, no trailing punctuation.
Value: 1010.5mbar
